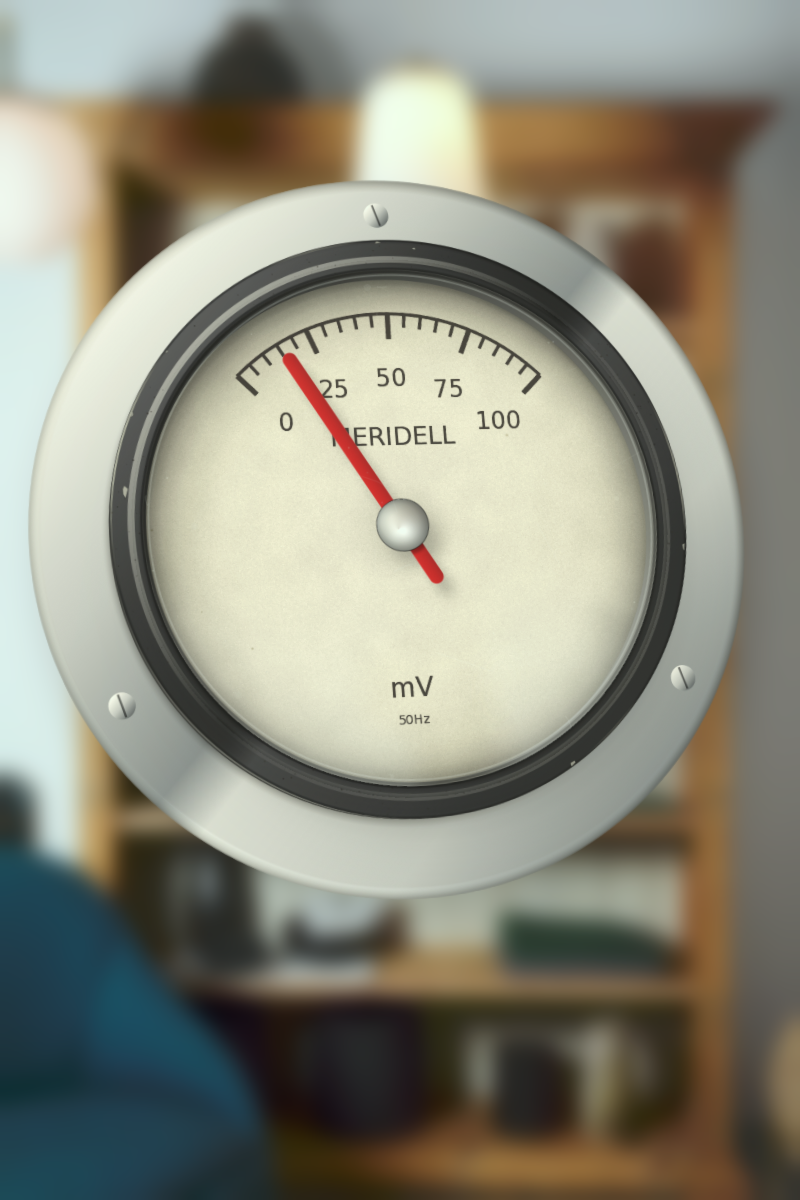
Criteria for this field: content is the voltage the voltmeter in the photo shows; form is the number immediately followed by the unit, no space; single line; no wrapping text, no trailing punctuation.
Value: 15mV
